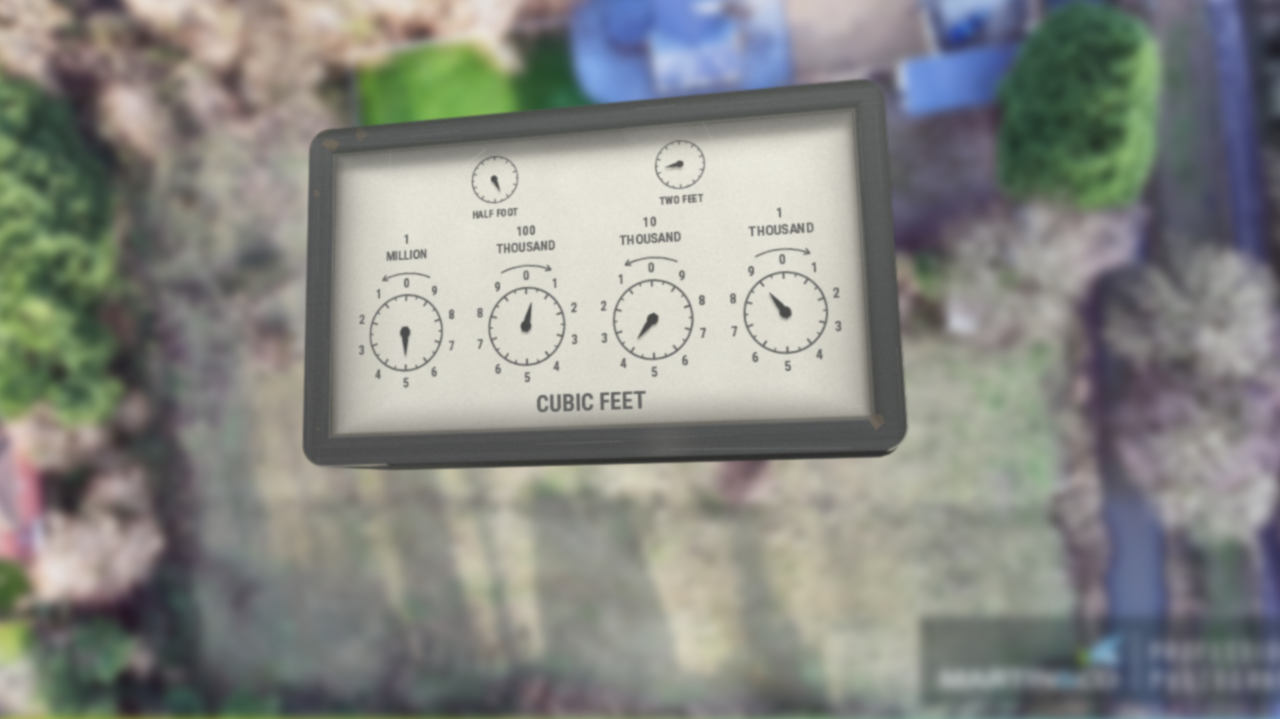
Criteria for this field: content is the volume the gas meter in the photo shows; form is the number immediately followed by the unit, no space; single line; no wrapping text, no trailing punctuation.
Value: 503900ft³
